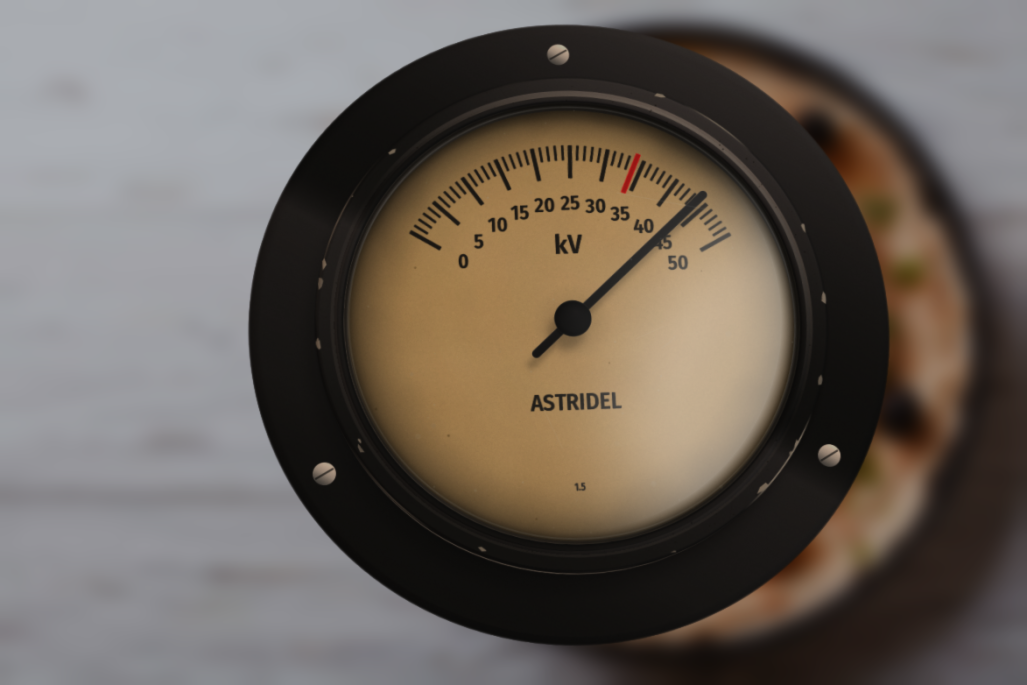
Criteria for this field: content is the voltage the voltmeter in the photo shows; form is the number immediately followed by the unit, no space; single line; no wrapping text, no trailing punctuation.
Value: 44kV
